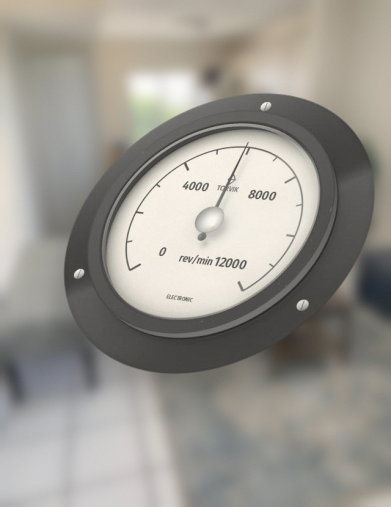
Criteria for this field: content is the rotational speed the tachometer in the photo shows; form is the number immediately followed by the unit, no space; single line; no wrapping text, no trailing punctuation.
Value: 6000rpm
